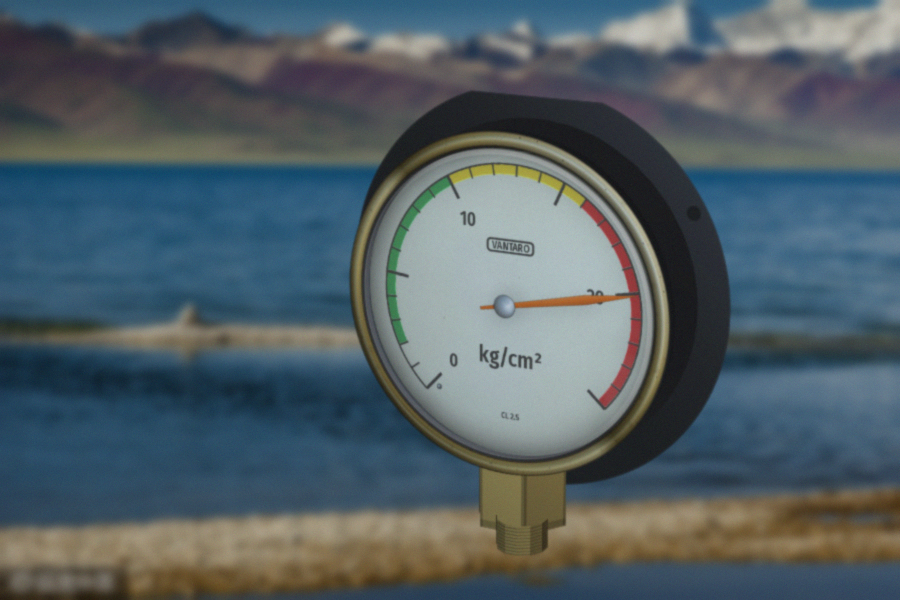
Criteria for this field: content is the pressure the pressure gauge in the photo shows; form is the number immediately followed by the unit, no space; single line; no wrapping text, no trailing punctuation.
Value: 20kg/cm²
